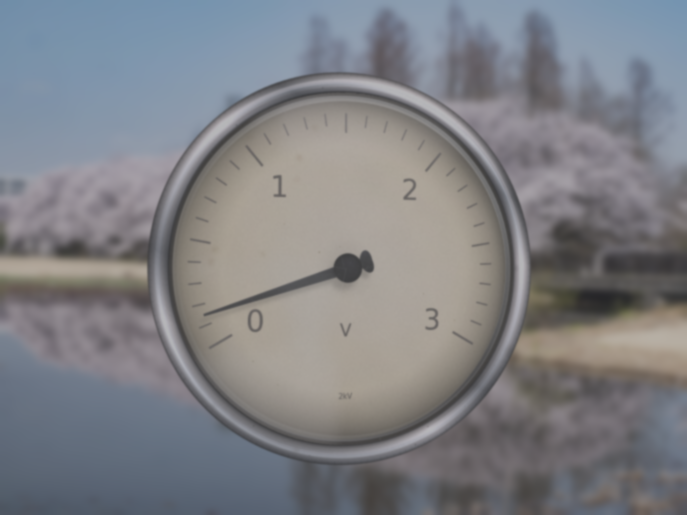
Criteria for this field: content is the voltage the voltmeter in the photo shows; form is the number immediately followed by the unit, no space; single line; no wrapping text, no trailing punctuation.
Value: 0.15V
